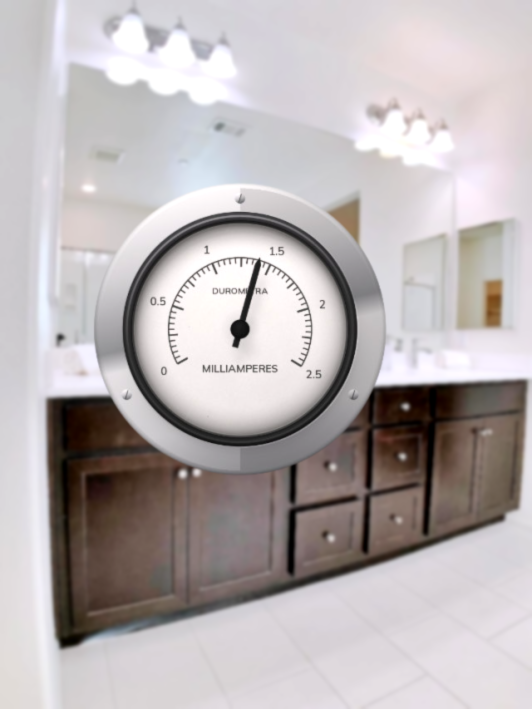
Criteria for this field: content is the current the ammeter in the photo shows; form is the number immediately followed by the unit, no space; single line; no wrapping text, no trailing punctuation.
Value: 1.4mA
